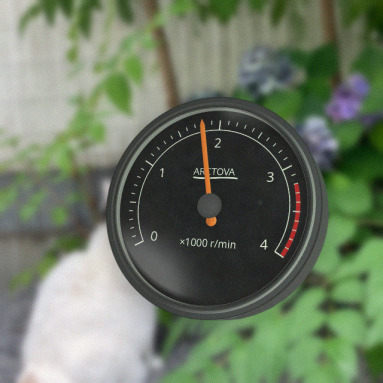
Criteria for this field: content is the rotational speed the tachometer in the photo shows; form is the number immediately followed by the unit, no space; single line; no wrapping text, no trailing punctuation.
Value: 1800rpm
